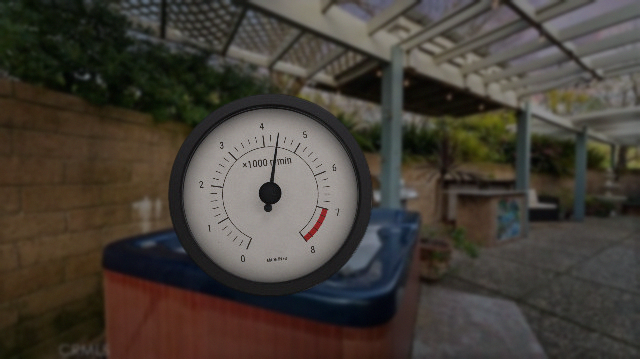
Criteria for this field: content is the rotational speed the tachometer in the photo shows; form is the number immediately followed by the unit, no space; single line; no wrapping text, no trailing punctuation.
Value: 4400rpm
